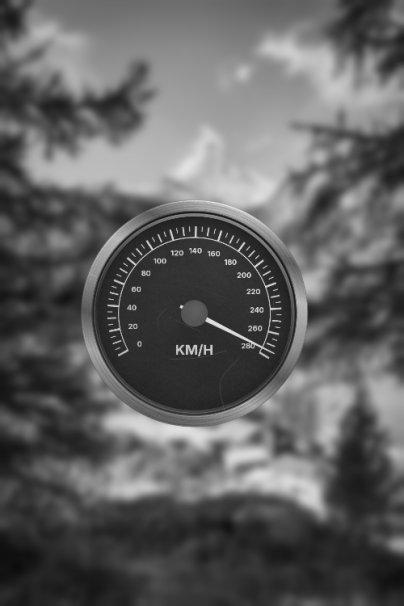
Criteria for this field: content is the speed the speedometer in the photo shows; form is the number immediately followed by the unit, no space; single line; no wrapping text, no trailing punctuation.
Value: 275km/h
